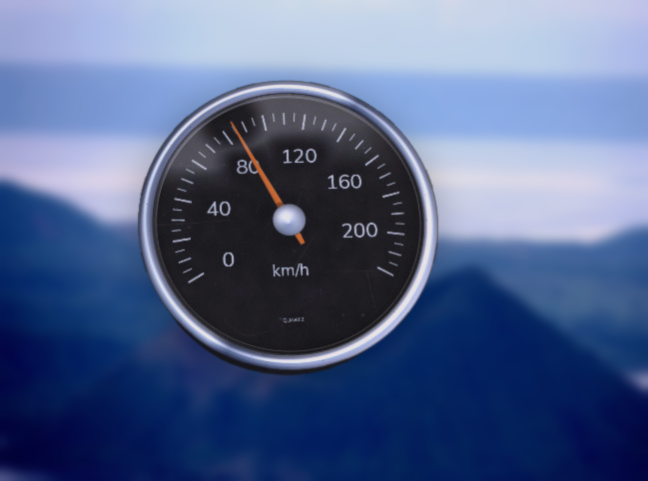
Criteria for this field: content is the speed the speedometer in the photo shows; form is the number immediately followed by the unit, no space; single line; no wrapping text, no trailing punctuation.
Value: 85km/h
